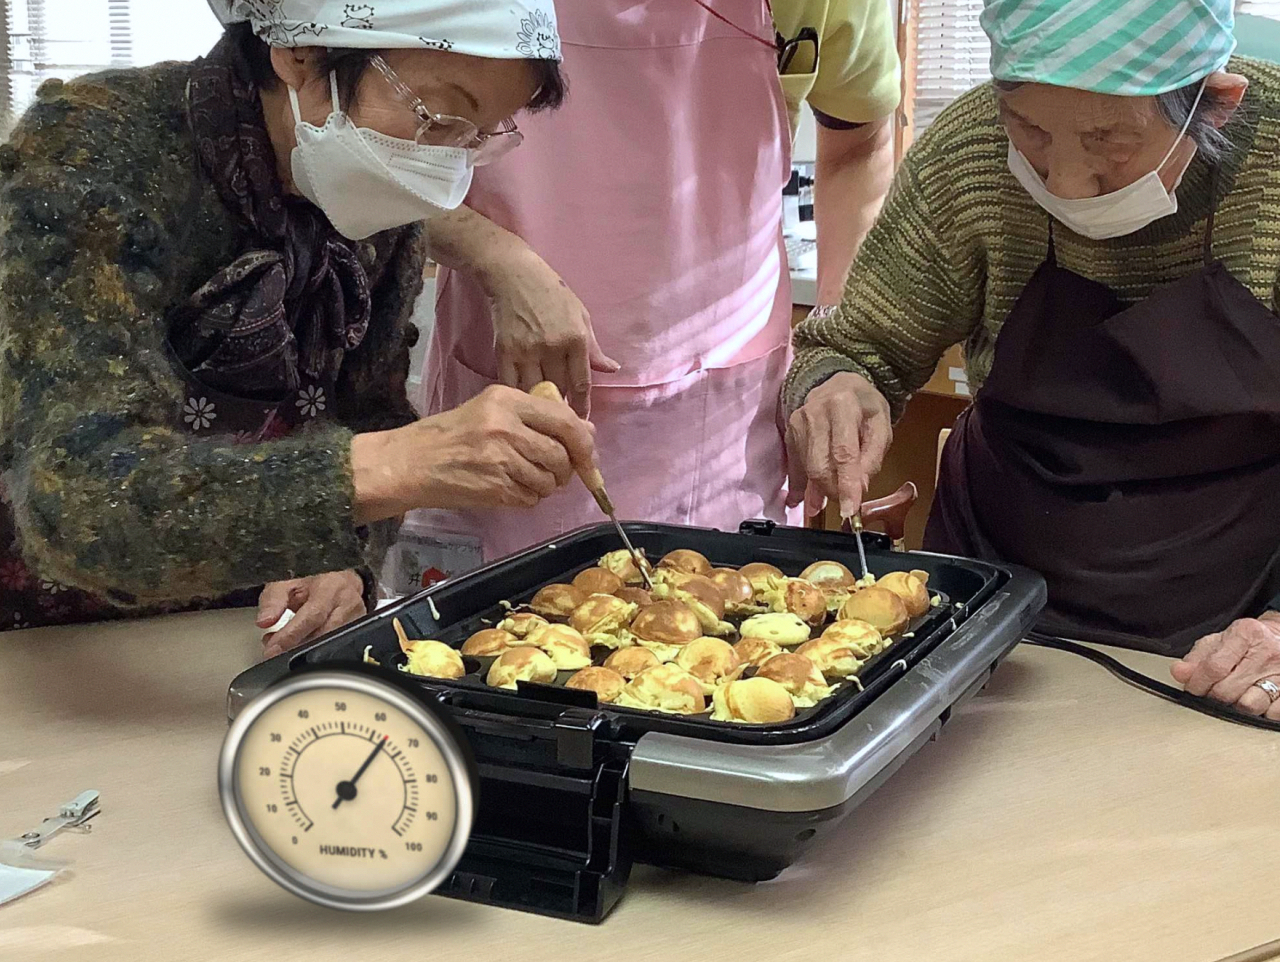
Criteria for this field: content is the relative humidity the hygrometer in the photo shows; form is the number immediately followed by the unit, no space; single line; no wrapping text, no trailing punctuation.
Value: 64%
